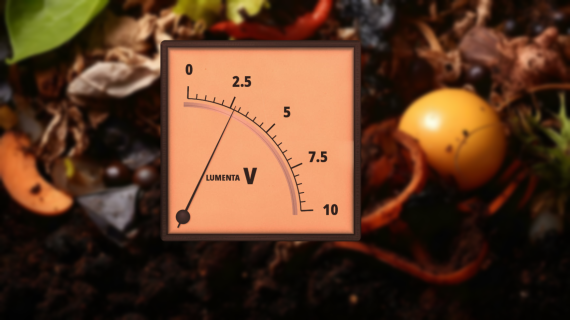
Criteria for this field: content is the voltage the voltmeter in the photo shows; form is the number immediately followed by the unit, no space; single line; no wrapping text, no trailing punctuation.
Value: 2.75V
